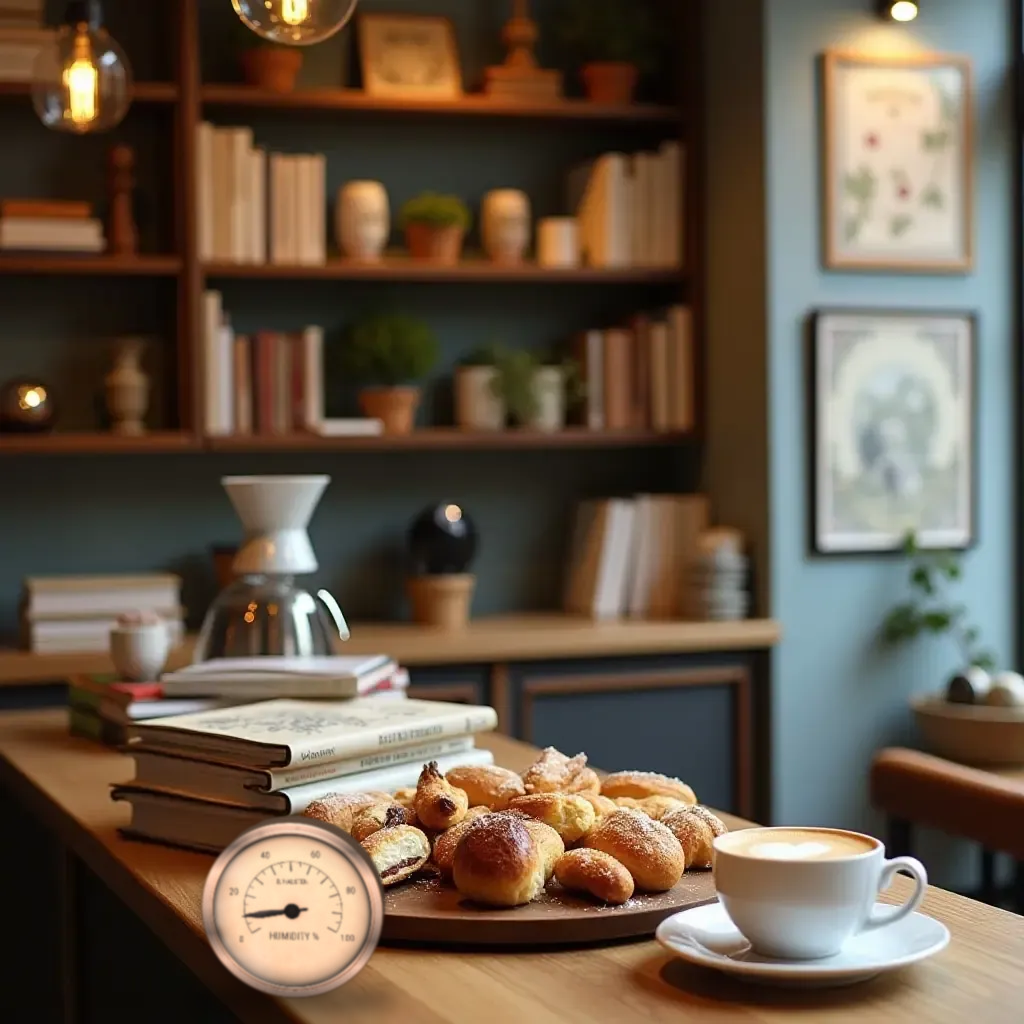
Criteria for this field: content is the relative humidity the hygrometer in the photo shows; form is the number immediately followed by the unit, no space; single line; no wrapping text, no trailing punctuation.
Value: 10%
